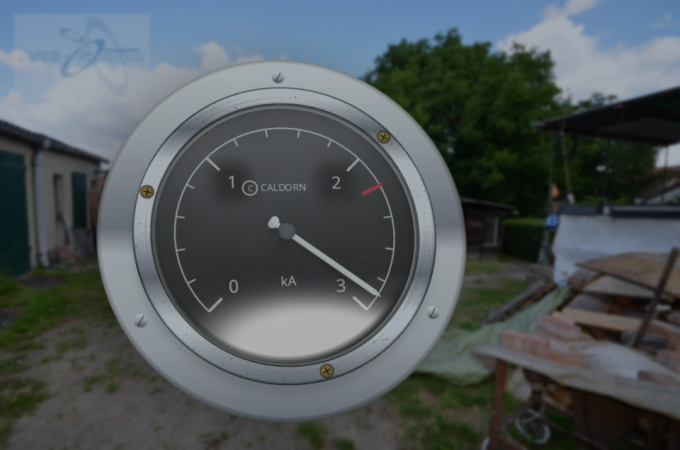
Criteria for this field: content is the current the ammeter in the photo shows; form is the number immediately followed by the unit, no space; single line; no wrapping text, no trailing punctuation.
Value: 2.9kA
